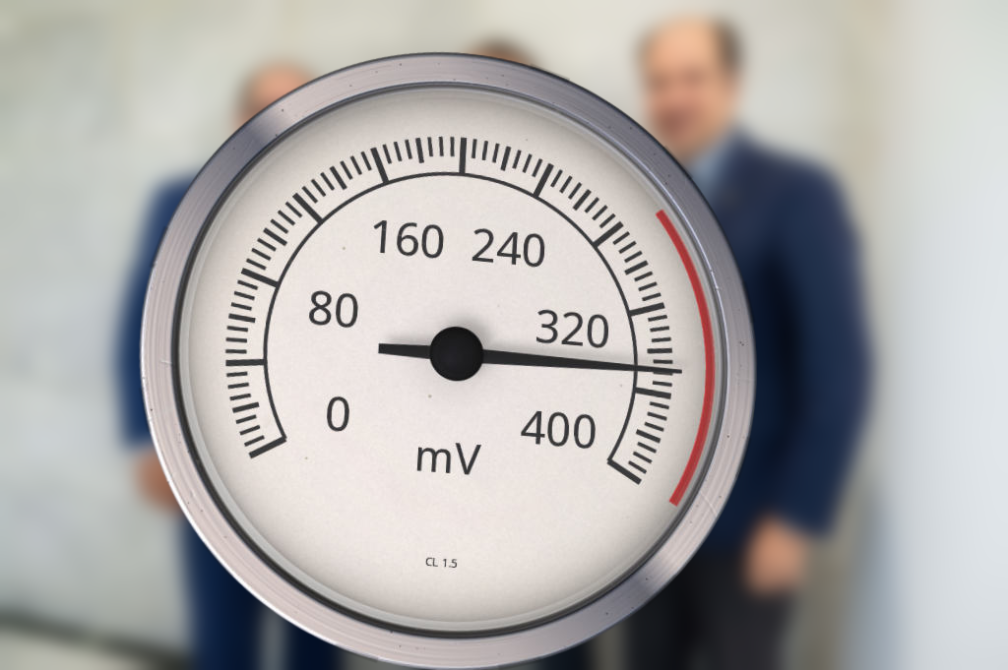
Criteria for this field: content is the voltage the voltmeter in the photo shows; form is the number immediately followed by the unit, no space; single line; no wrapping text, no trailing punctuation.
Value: 350mV
